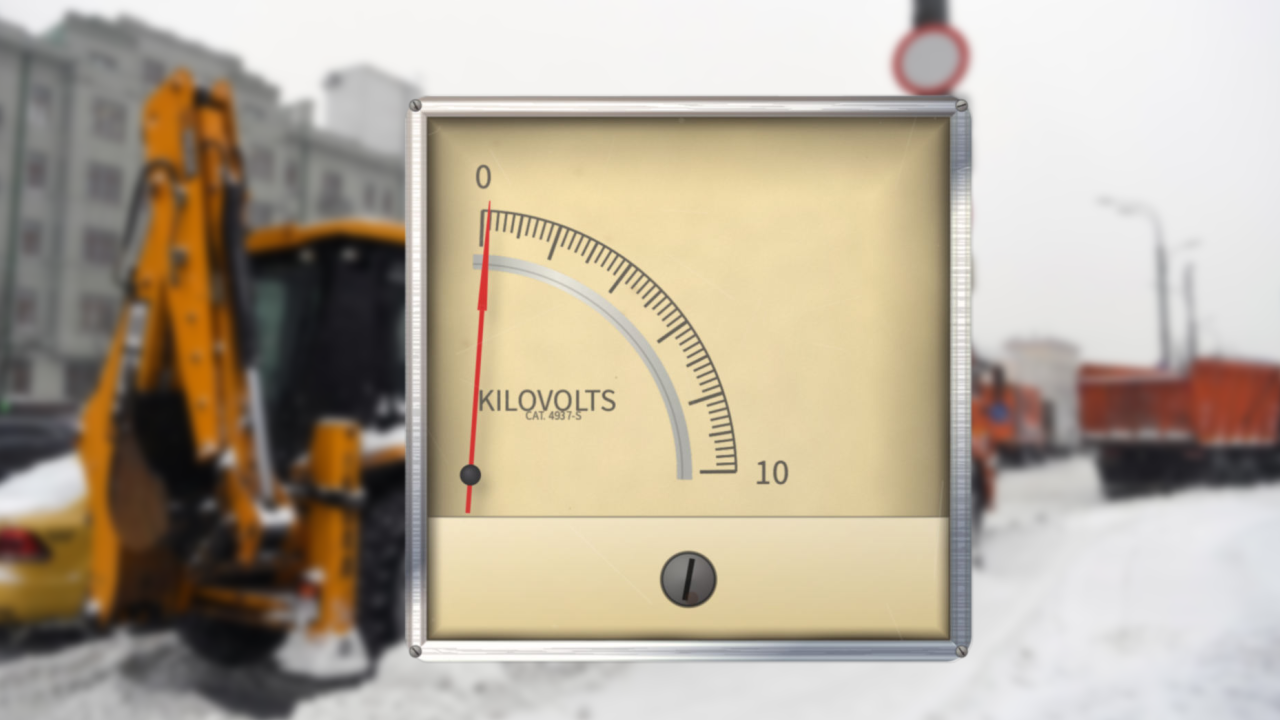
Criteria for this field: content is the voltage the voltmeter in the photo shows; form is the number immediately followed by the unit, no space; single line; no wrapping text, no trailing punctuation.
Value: 0.2kV
